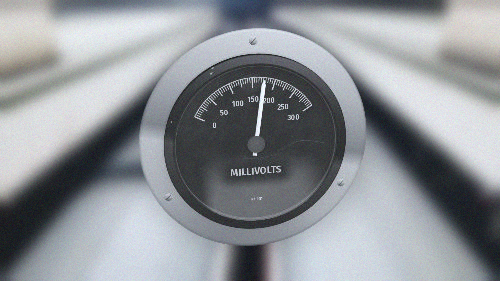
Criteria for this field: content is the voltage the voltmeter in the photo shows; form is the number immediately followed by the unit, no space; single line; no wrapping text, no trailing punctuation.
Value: 175mV
